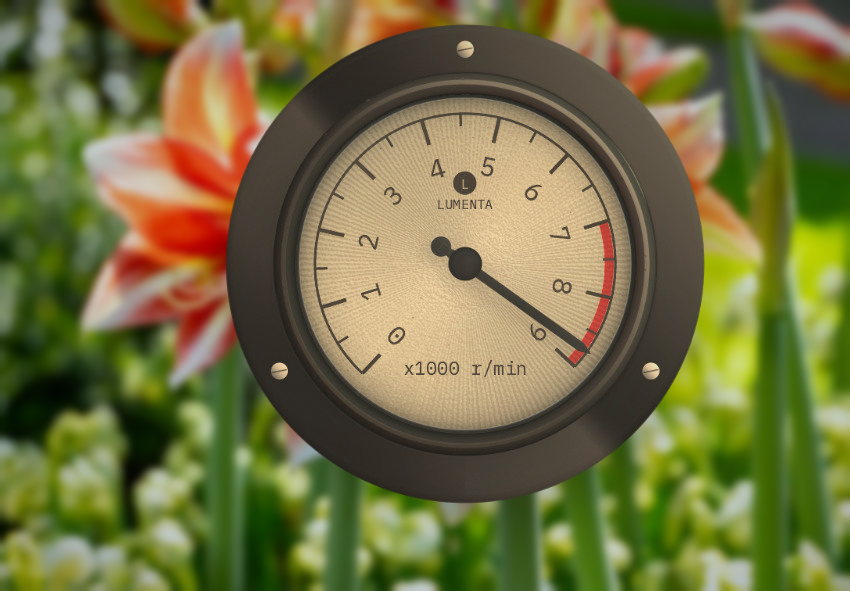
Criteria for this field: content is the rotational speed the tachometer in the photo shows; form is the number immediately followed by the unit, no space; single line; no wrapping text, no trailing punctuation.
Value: 8750rpm
